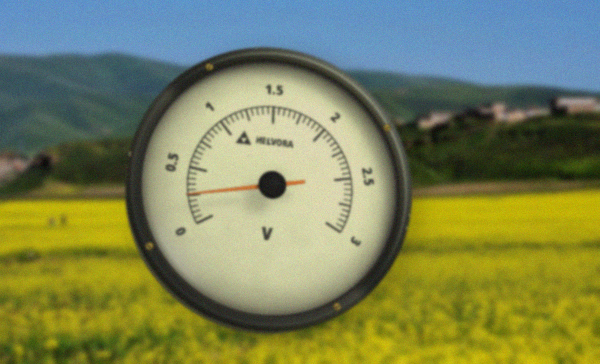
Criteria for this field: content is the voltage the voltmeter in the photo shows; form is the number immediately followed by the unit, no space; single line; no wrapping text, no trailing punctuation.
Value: 0.25V
